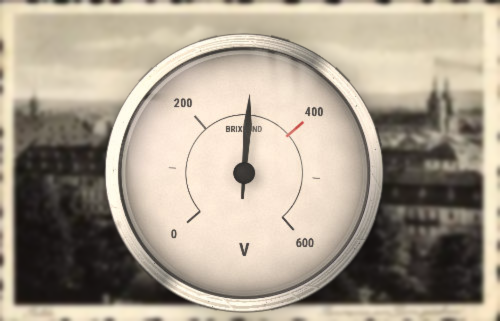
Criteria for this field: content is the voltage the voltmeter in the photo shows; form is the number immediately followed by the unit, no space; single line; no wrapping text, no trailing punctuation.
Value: 300V
